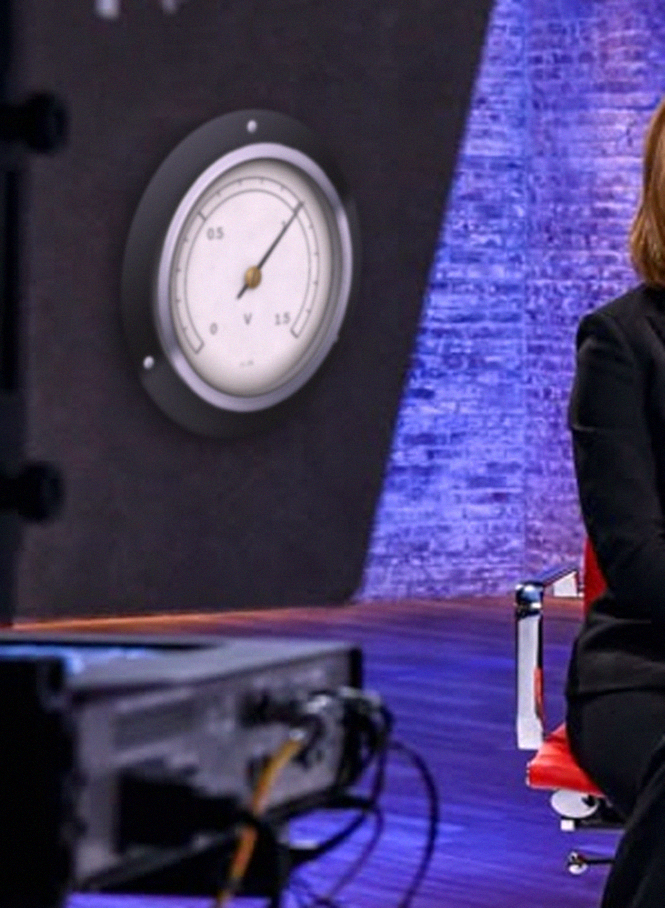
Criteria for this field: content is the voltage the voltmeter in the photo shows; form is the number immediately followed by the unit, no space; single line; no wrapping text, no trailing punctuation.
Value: 1V
